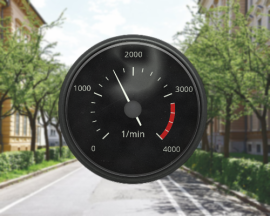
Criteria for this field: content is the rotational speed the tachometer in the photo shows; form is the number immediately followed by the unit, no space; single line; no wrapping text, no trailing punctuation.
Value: 1600rpm
